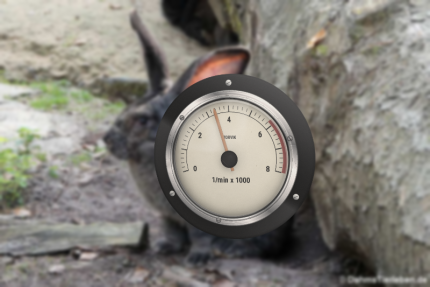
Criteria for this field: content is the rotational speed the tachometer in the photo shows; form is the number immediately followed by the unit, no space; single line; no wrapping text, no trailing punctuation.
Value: 3400rpm
